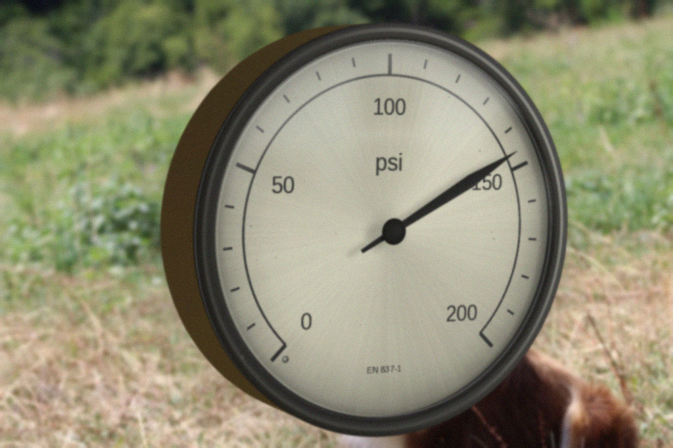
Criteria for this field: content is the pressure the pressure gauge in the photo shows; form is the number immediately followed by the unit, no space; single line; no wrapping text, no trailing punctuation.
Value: 145psi
